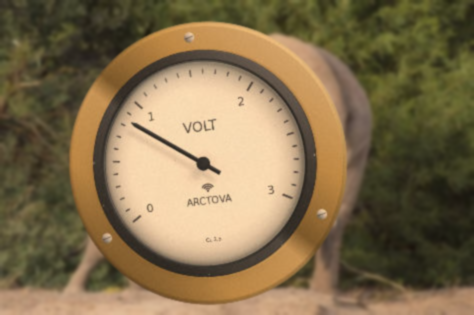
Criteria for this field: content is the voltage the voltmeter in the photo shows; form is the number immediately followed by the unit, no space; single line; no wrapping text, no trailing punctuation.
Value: 0.85V
